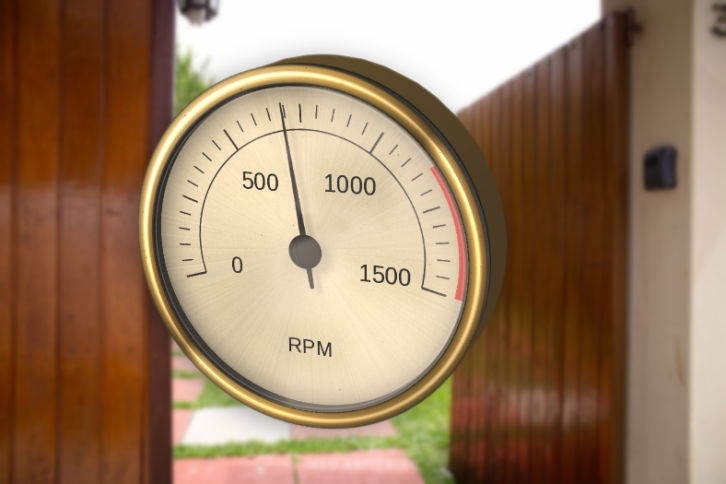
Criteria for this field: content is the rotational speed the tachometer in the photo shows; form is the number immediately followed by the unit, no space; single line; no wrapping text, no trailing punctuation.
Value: 700rpm
